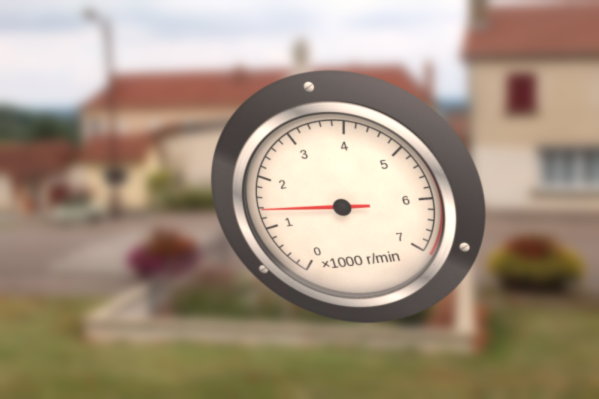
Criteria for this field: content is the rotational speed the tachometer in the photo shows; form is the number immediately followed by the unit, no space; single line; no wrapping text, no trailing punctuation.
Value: 1400rpm
